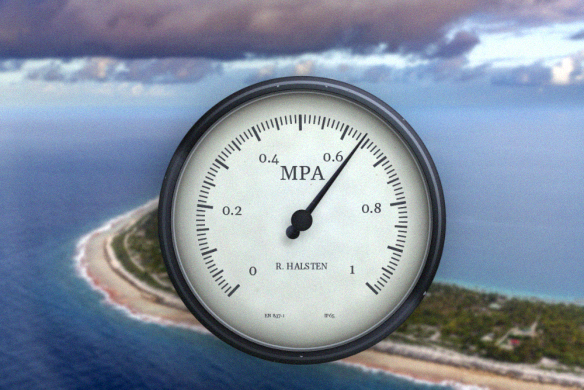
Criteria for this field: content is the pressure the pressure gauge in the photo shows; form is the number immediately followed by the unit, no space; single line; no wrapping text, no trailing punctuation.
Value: 0.64MPa
